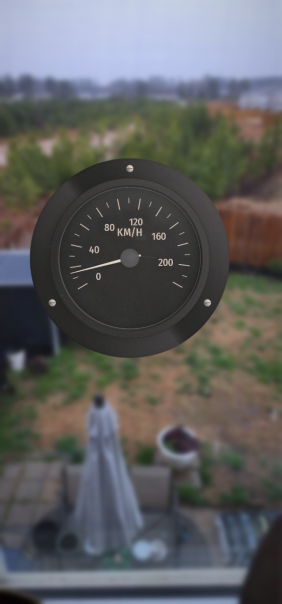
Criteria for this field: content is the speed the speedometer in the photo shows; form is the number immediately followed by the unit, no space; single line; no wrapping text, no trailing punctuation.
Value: 15km/h
